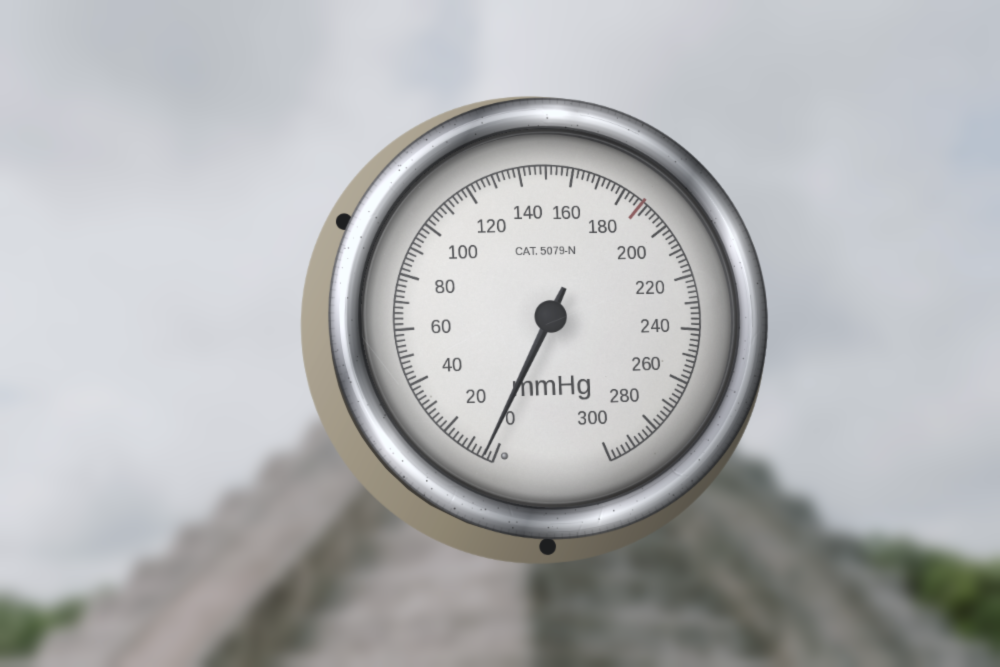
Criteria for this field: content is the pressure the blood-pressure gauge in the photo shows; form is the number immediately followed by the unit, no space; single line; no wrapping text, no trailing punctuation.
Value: 4mmHg
